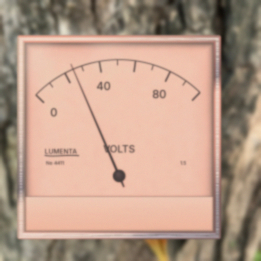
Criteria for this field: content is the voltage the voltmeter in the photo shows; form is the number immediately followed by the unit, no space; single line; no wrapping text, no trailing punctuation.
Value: 25V
